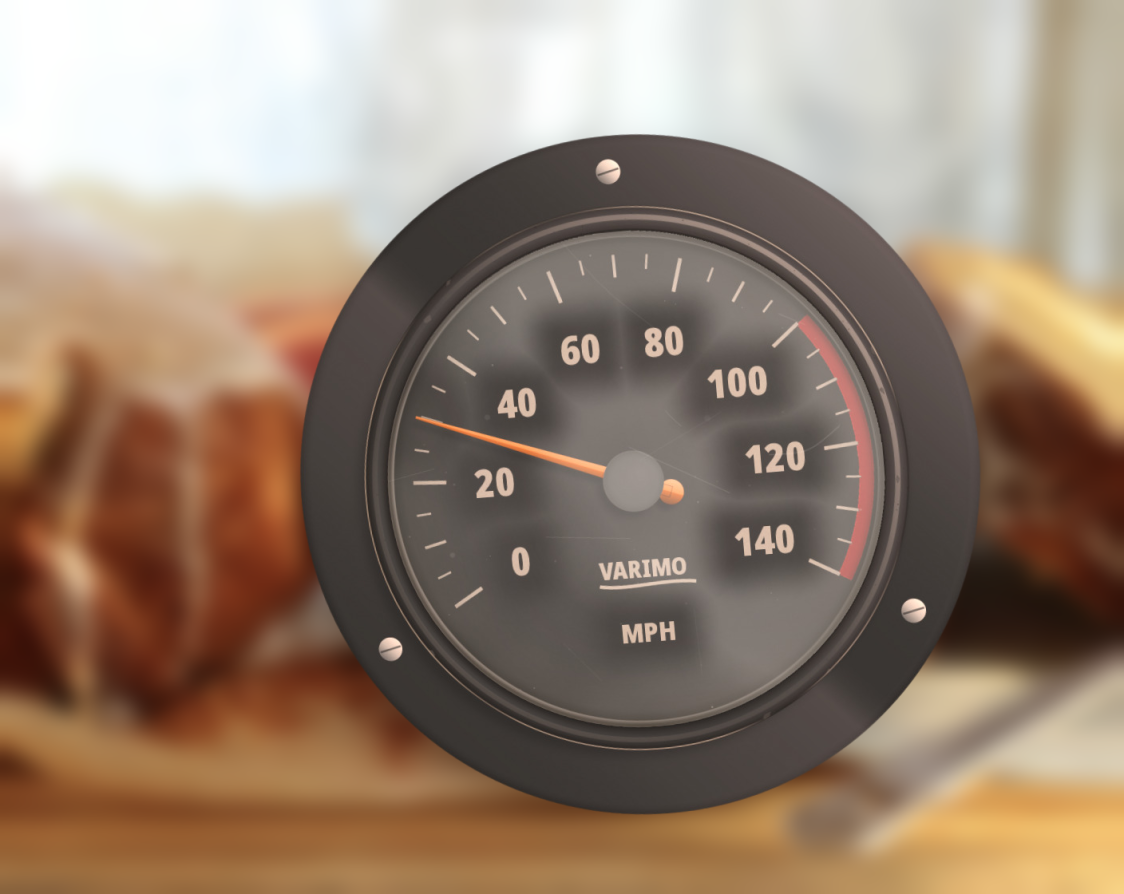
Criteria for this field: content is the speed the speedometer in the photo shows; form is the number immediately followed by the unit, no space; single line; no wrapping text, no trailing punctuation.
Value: 30mph
